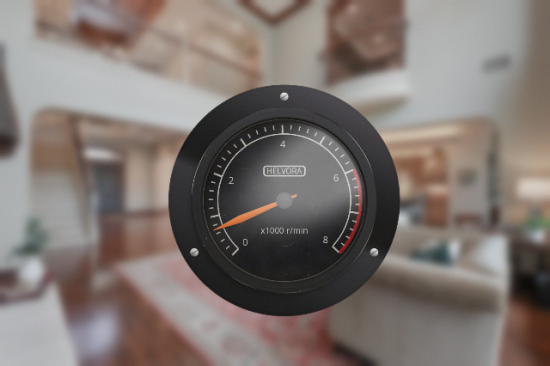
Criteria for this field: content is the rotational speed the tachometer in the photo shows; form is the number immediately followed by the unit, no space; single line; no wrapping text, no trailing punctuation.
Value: 700rpm
